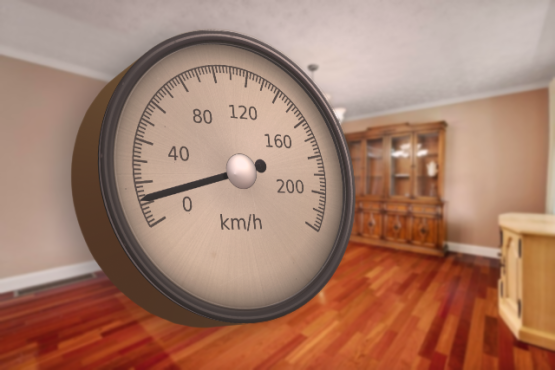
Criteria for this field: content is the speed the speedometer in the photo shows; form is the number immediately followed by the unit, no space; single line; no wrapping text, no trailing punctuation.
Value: 12km/h
